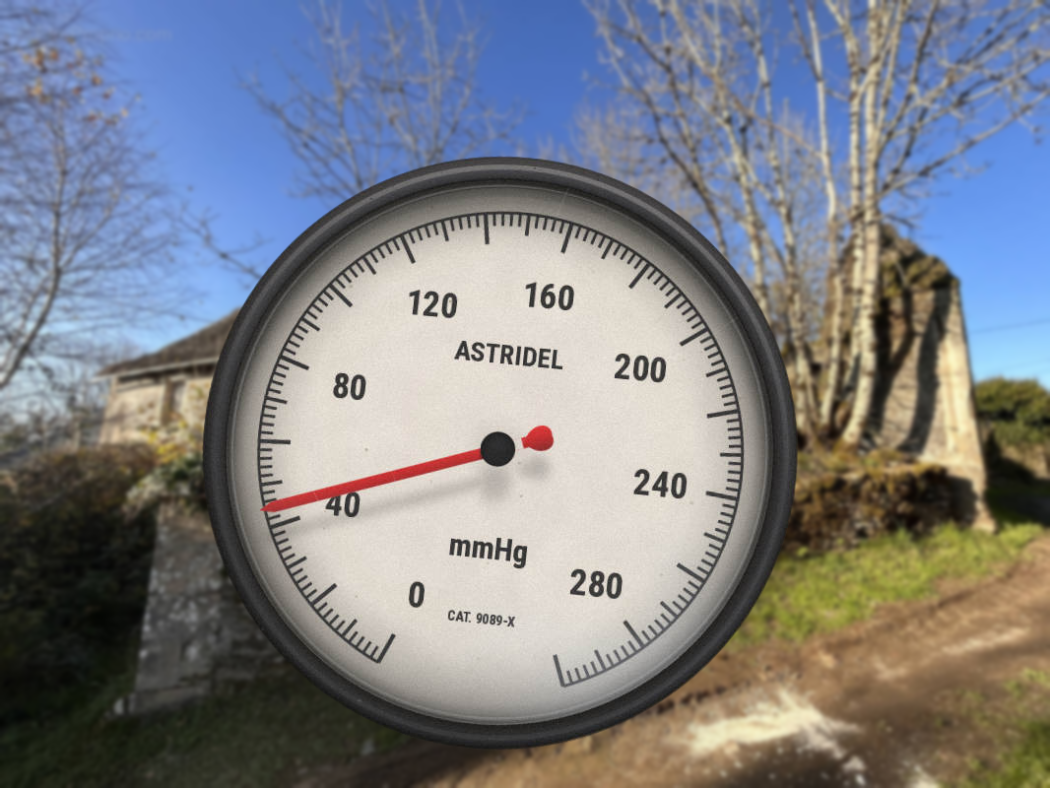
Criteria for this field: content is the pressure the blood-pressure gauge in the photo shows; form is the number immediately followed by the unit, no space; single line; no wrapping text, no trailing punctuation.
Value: 44mmHg
